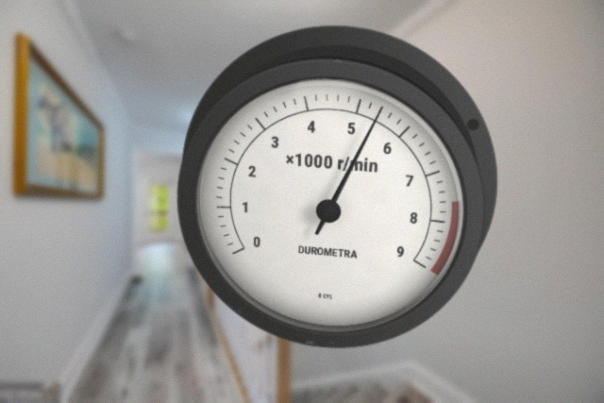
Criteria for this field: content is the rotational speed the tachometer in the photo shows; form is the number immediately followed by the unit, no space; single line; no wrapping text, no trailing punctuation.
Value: 5400rpm
